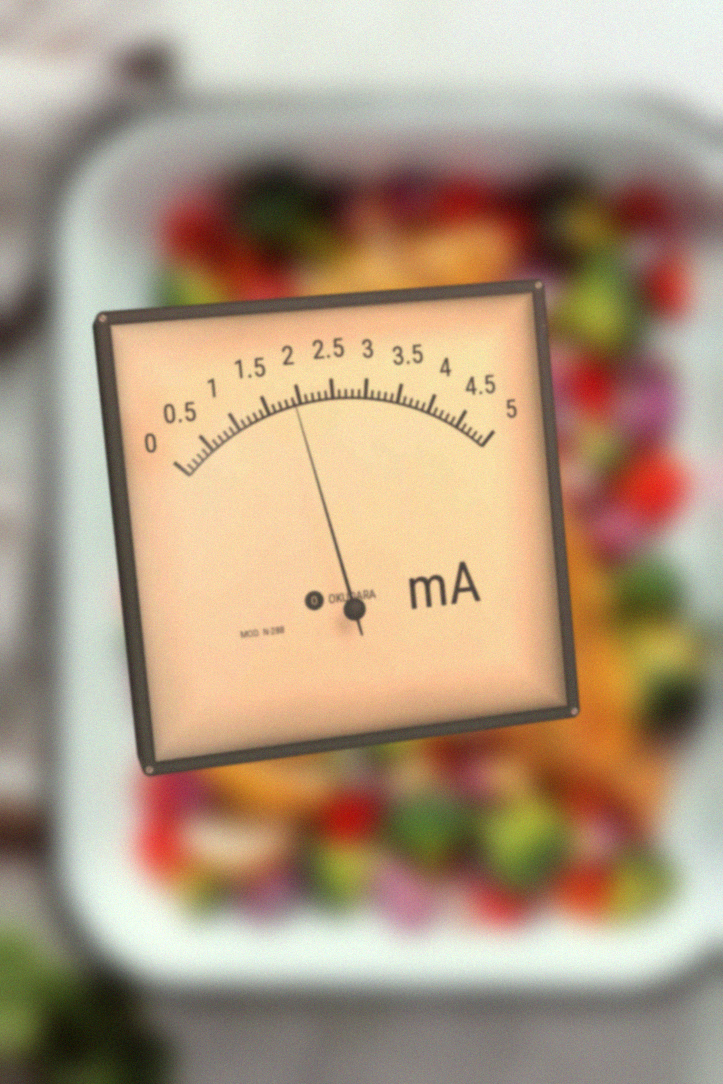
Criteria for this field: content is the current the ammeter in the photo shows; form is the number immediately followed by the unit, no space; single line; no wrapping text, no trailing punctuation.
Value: 1.9mA
